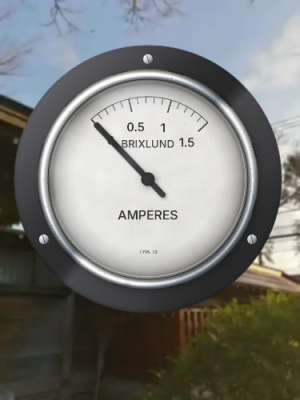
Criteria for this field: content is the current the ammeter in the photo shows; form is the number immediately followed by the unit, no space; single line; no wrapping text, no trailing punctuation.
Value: 0A
